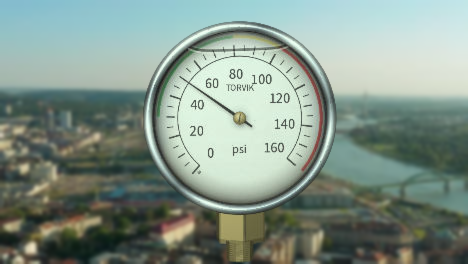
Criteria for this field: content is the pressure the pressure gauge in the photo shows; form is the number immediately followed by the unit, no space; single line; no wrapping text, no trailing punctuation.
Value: 50psi
